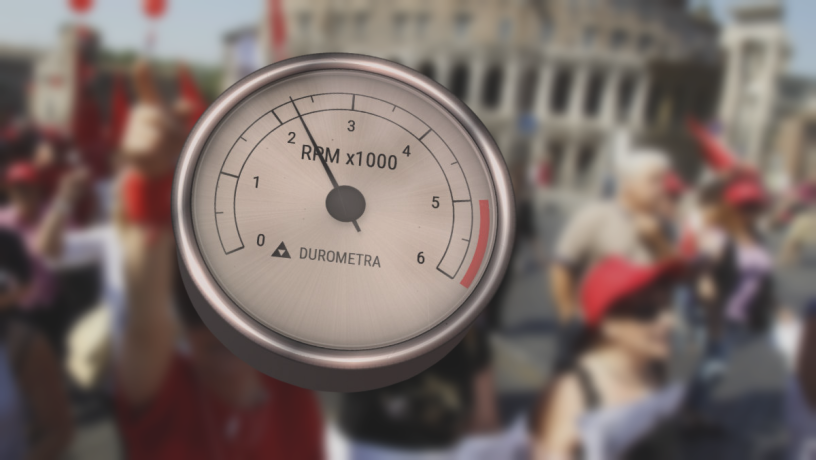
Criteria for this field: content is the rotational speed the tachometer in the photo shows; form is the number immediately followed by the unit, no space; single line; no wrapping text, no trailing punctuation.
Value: 2250rpm
